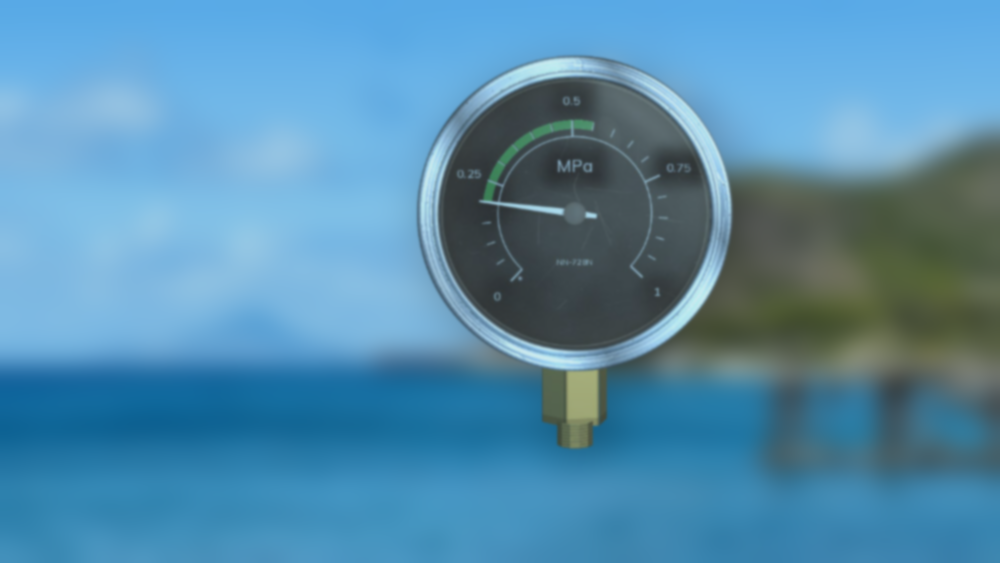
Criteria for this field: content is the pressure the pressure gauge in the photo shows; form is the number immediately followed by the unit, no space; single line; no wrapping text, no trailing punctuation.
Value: 0.2MPa
